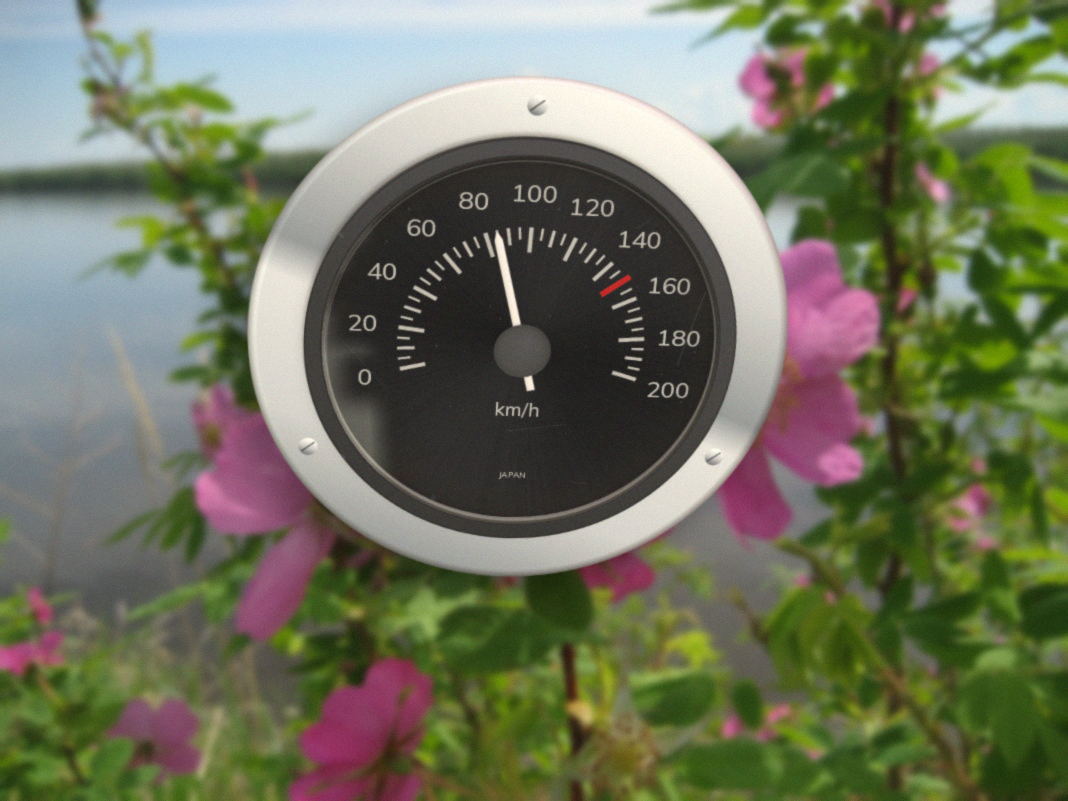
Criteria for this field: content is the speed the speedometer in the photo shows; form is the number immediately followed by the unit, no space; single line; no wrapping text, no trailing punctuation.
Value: 85km/h
